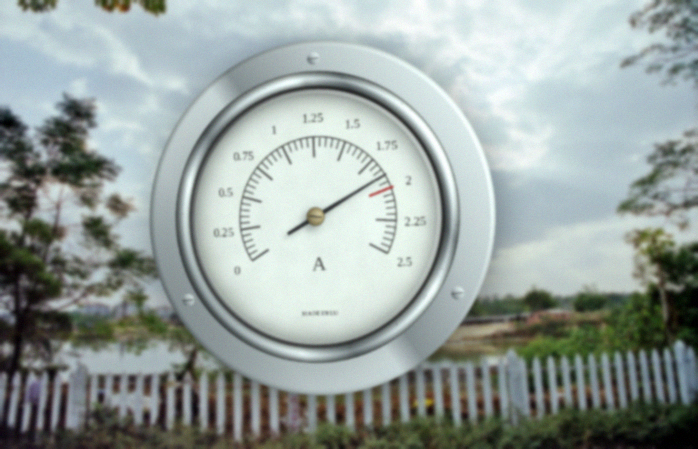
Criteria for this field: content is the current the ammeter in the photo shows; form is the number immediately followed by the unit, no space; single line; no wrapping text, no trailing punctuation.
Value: 1.9A
